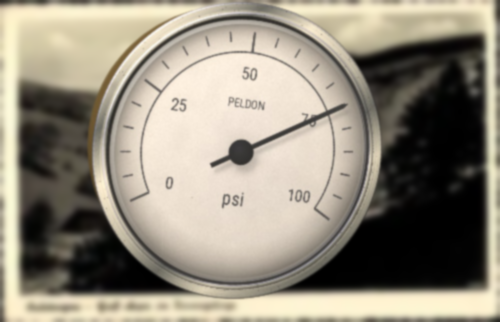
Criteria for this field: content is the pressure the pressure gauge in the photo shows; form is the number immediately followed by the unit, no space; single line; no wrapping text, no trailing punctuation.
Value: 75psi
